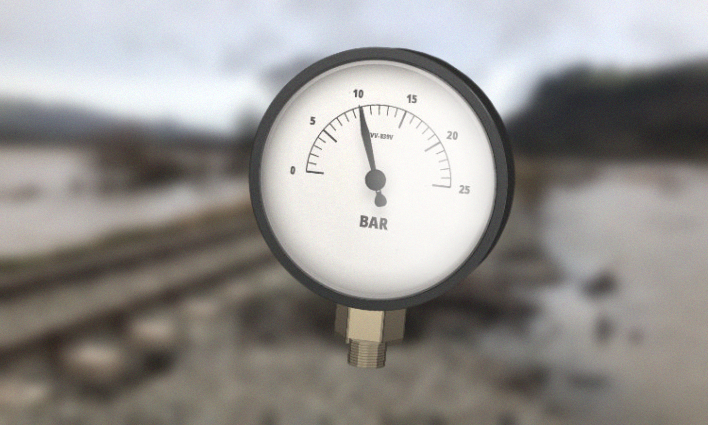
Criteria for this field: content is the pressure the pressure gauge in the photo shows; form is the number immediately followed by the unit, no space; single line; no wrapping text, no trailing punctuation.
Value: 10bar
